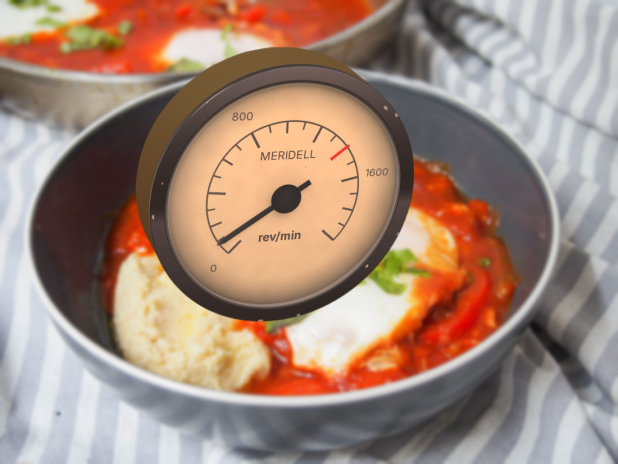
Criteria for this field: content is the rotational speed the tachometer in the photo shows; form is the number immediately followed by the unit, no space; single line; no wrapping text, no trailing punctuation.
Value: 100rpm
